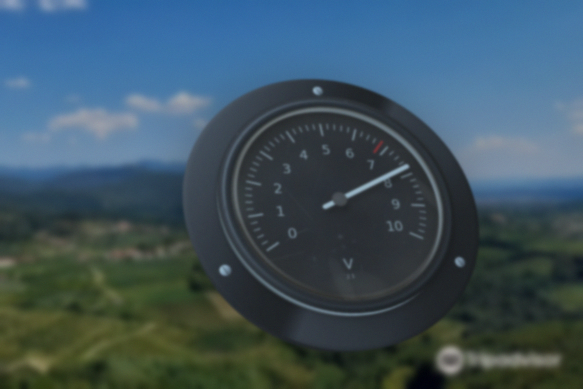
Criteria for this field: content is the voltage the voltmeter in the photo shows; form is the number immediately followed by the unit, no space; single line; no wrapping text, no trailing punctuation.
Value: 7.8V
